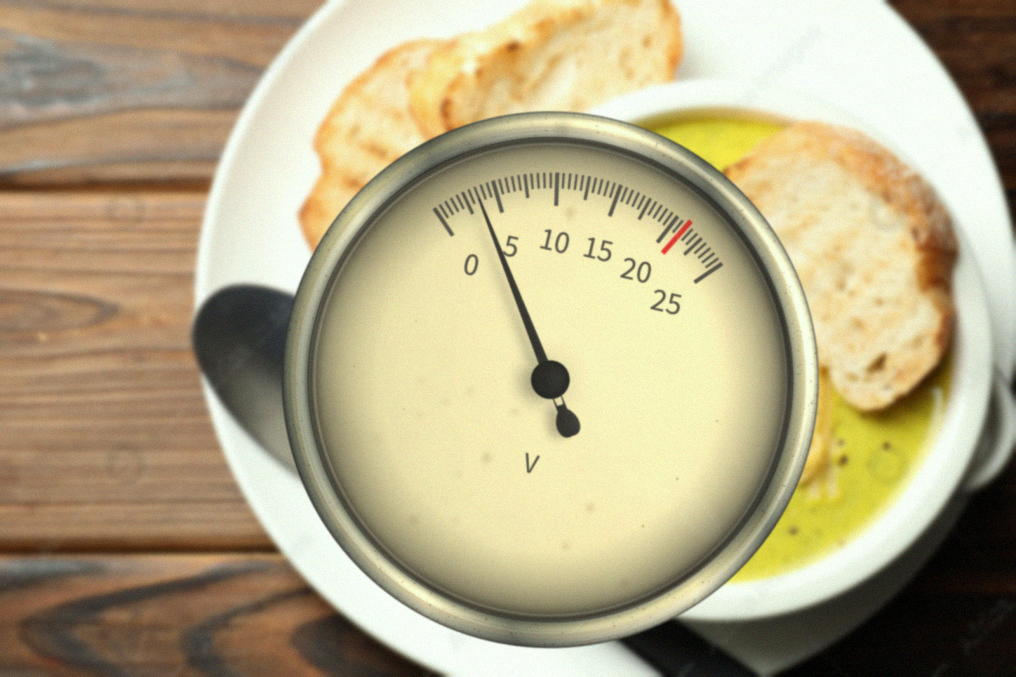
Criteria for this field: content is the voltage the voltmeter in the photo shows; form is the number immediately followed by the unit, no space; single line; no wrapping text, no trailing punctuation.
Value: 3.5V
